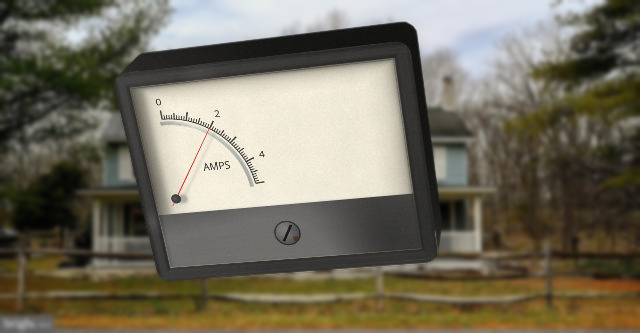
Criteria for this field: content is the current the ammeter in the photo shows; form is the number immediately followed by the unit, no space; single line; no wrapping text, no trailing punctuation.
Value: 2A
